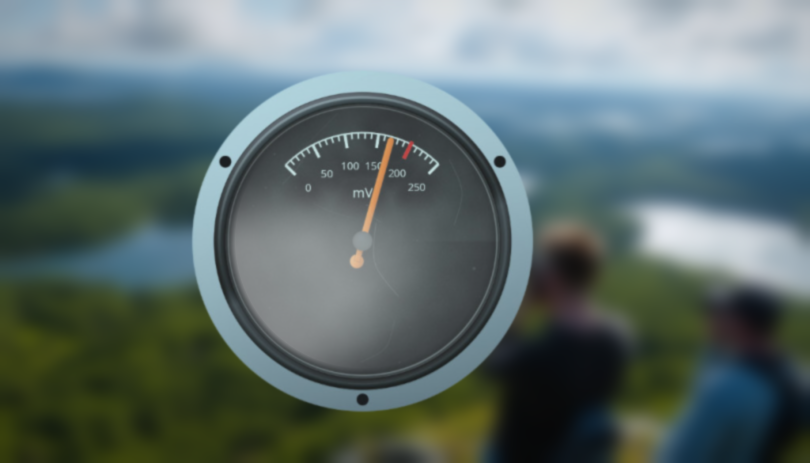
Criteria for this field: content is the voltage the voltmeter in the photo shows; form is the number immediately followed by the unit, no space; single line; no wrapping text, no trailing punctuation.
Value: 170mV
